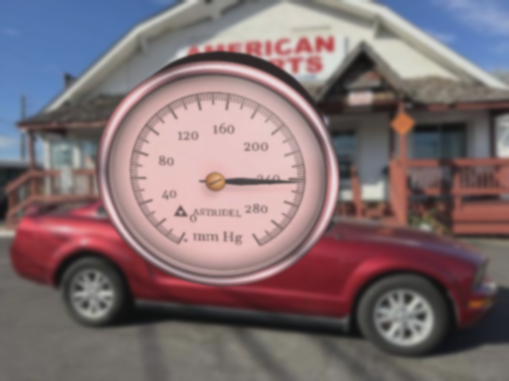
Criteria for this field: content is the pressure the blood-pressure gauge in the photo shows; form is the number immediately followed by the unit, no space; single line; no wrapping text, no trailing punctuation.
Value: 240mmHg
